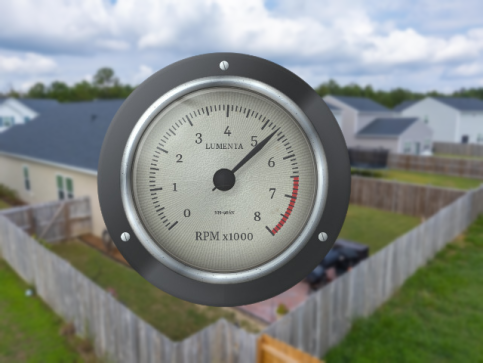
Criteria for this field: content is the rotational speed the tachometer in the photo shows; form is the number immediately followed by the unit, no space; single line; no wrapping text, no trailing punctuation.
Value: 5300rpm
